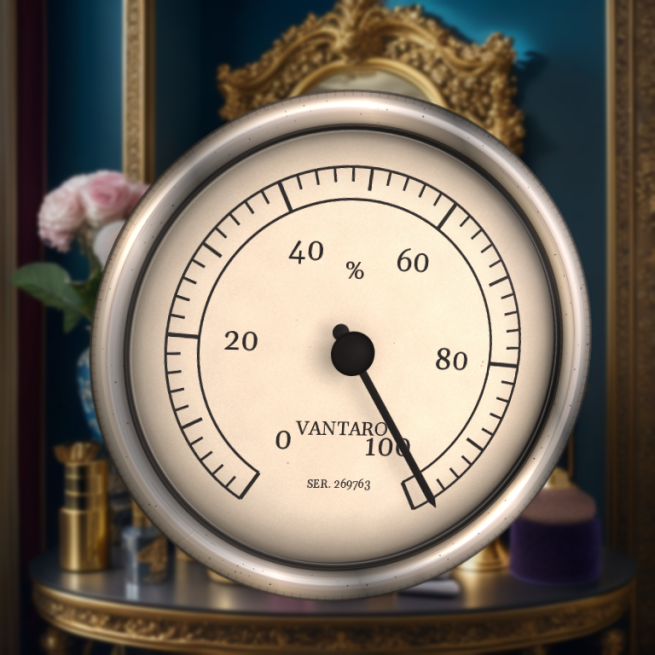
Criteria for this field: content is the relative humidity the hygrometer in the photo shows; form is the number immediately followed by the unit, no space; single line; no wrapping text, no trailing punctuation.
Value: 98%
